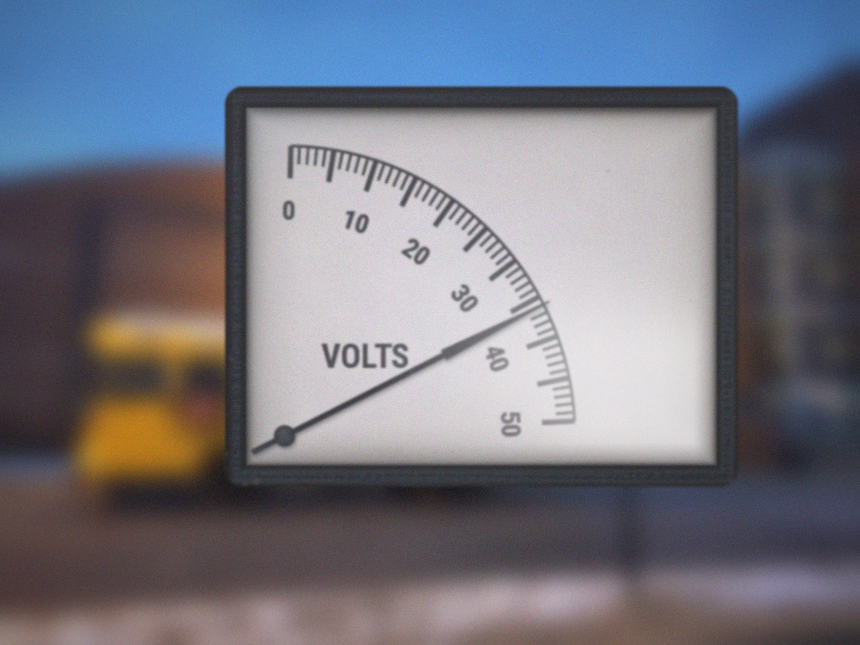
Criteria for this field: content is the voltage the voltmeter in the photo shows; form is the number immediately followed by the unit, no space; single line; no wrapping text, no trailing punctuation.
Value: 36V
